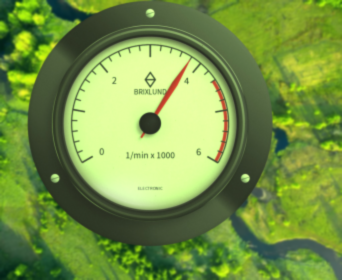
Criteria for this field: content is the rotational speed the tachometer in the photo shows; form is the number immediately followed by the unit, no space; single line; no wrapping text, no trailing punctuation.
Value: 3800rpm
